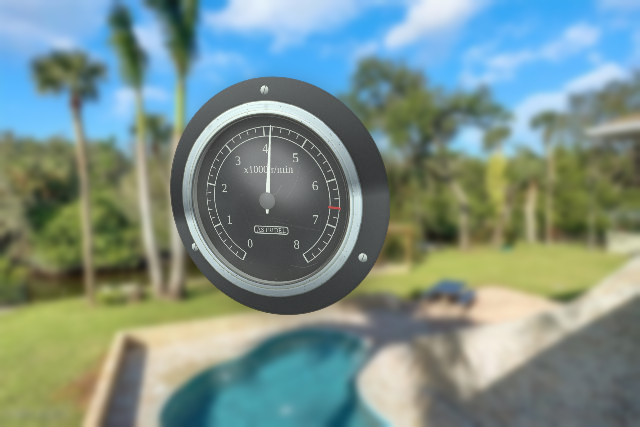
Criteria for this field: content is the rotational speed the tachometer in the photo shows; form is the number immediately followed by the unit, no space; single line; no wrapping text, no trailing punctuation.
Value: 4200rpm
